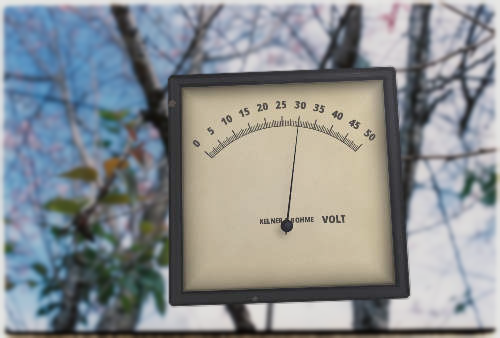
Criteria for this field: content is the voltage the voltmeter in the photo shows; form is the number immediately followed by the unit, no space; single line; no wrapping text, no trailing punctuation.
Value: 30V
